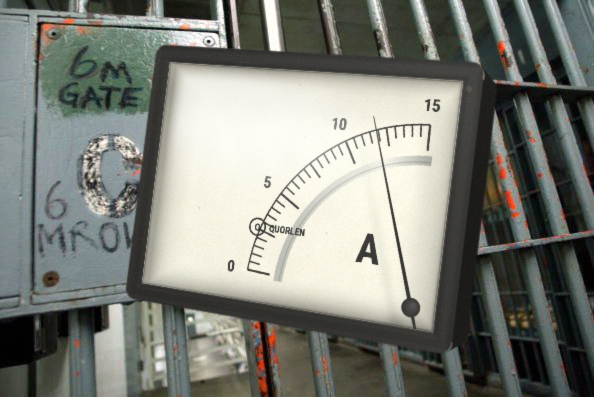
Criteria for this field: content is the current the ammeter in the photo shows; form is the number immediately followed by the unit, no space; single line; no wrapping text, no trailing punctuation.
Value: 12A
